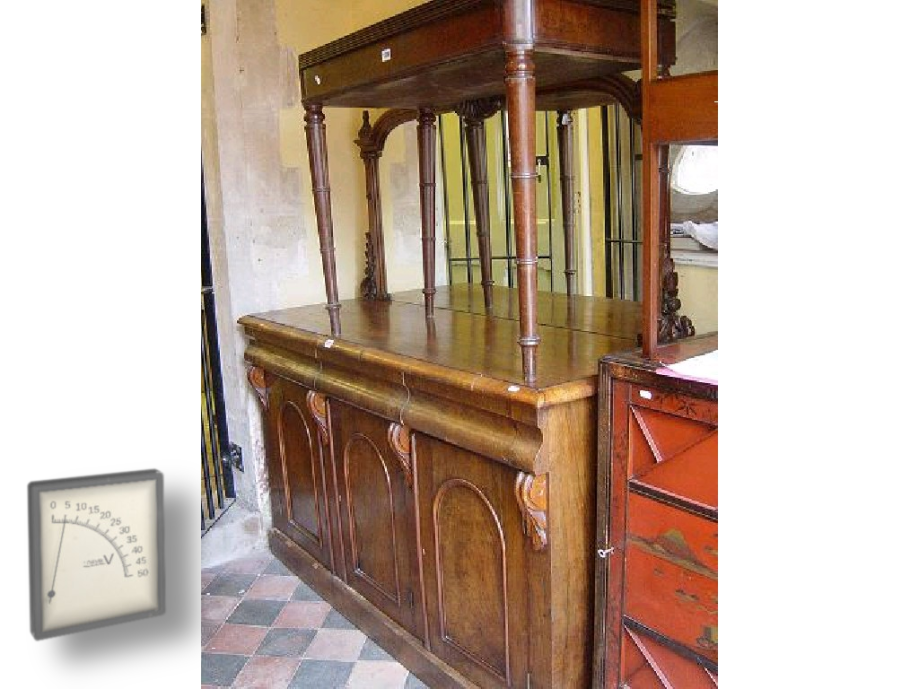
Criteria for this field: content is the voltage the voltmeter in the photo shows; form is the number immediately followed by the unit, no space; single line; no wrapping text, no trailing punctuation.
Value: 5V
